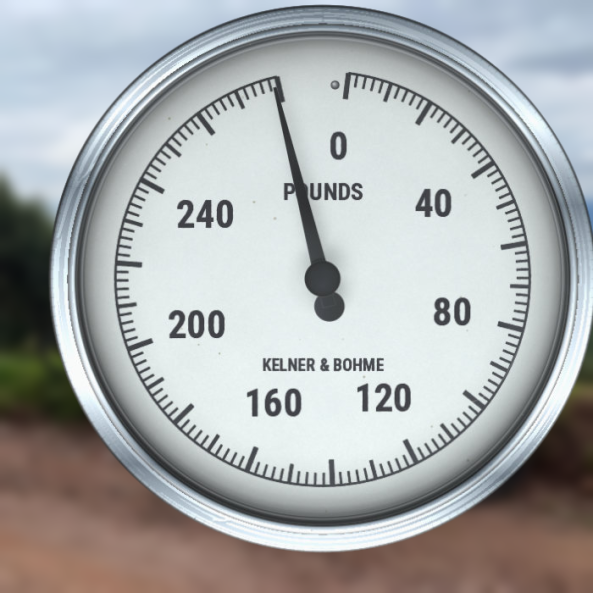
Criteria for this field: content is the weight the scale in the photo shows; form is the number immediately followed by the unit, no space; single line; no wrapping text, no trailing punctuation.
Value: 279lb
